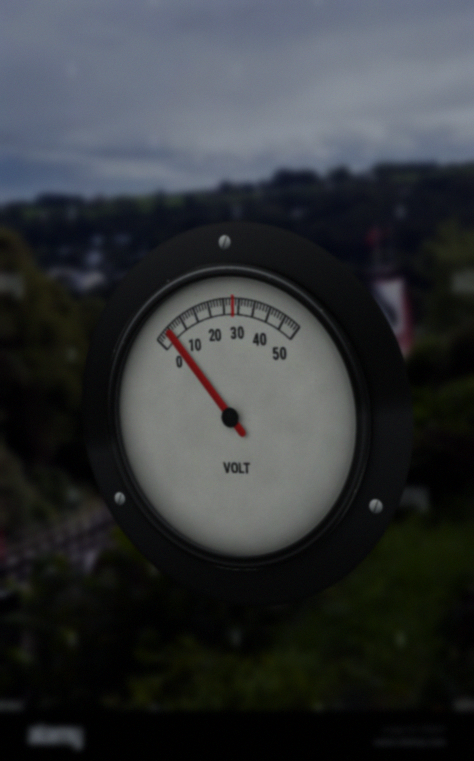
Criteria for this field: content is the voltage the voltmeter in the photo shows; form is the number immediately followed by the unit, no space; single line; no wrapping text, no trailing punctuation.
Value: 5V
